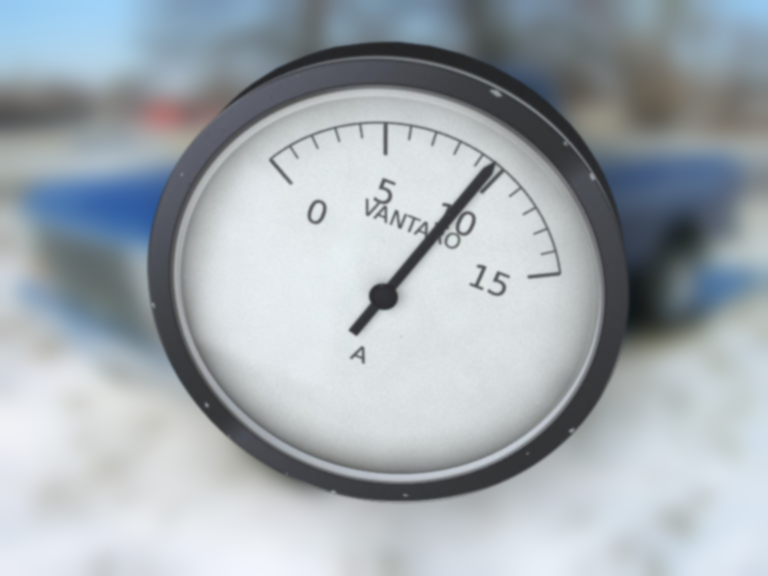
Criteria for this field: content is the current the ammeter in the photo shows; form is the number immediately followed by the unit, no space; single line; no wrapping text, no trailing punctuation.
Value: 9.5A
